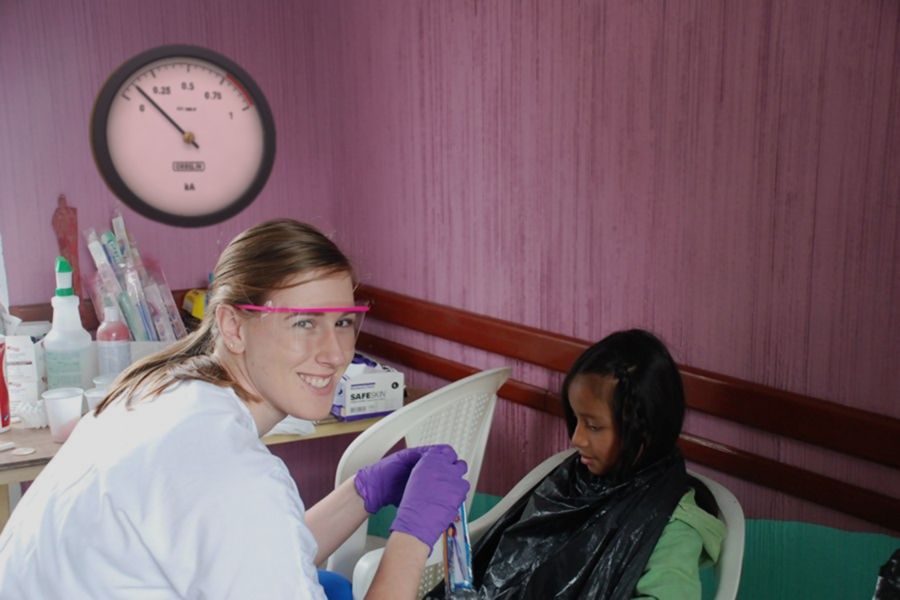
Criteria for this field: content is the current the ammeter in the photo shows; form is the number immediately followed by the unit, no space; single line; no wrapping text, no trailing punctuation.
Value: 0.1kA
